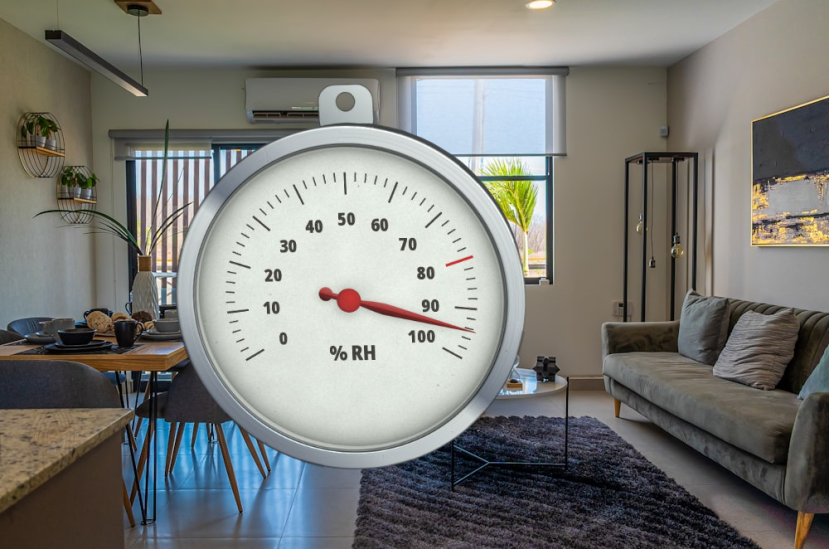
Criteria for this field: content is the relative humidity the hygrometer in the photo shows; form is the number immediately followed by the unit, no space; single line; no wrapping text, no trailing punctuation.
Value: 94%
